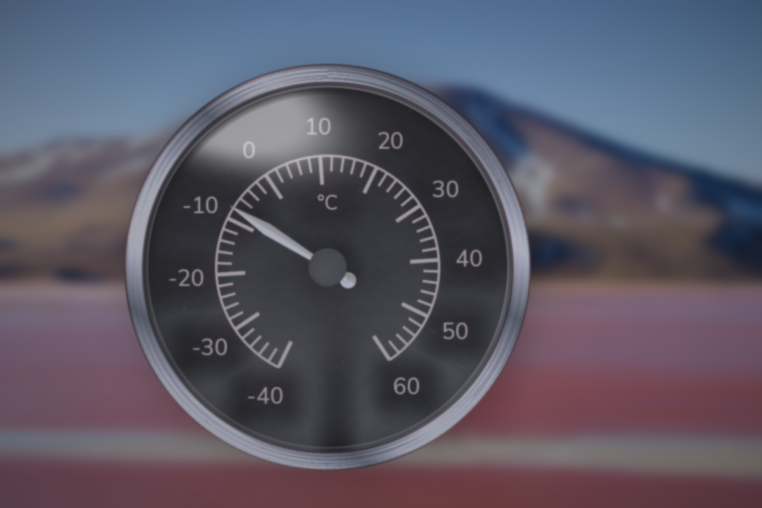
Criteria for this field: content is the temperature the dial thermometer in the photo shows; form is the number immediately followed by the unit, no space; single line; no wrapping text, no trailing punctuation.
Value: -8°C
